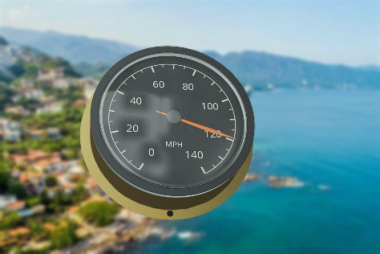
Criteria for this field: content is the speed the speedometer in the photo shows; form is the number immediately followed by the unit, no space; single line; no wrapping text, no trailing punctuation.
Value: 120mph
